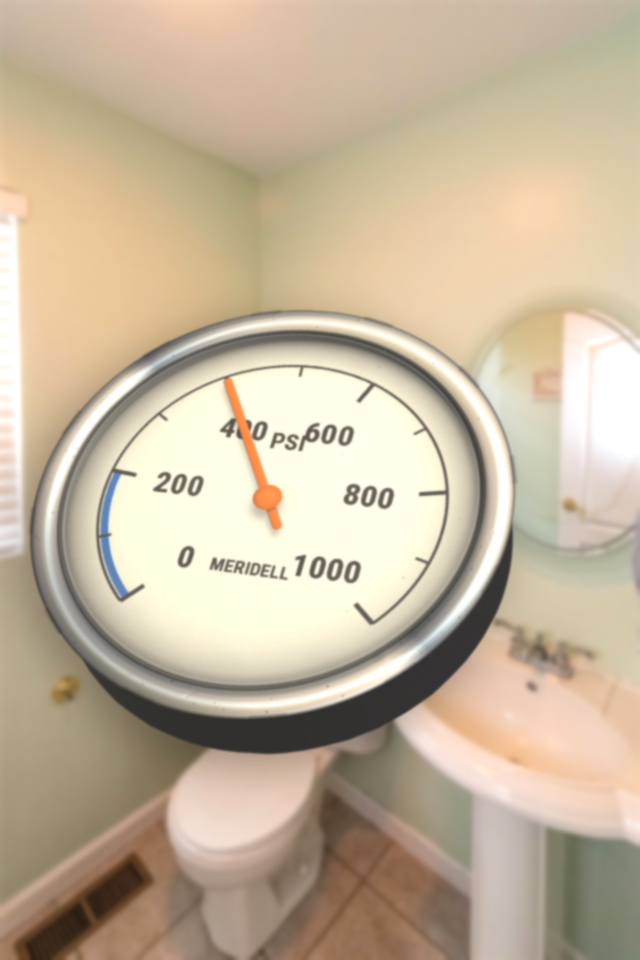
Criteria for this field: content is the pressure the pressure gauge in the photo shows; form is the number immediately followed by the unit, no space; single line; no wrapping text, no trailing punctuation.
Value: 400psi
